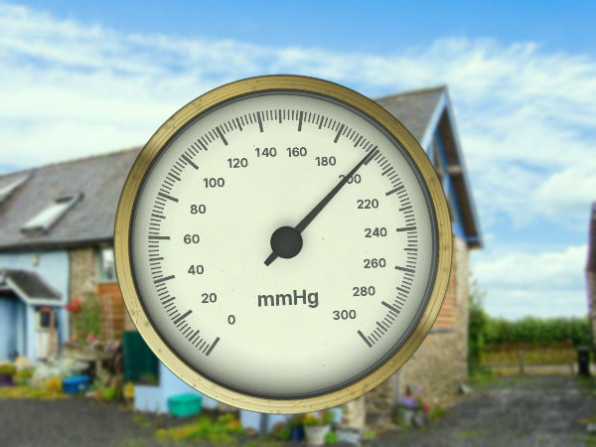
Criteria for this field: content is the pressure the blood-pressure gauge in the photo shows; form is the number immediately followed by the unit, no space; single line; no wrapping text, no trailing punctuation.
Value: 198mmHg
